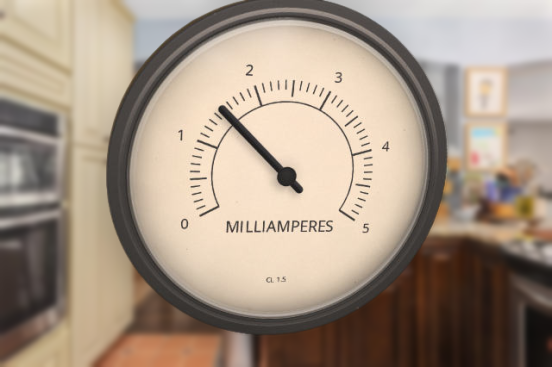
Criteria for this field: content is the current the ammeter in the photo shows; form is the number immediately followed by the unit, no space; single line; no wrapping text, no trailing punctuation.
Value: 1.5mA
